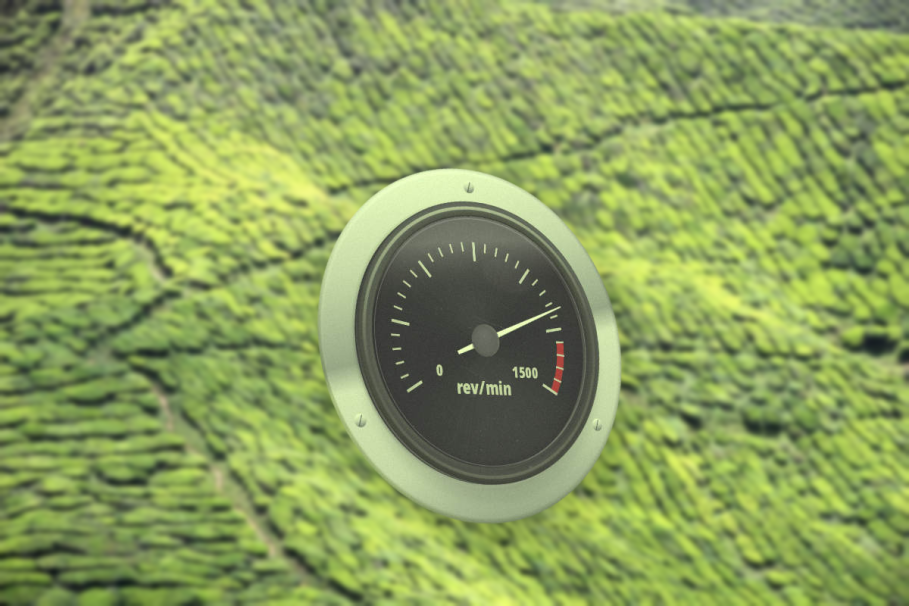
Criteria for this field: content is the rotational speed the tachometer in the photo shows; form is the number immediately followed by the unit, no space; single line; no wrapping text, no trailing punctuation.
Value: 1175rpm
